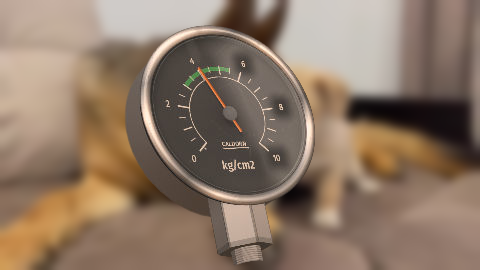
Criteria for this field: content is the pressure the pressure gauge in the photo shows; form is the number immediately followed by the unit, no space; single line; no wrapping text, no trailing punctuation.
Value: 4kg/cm²
